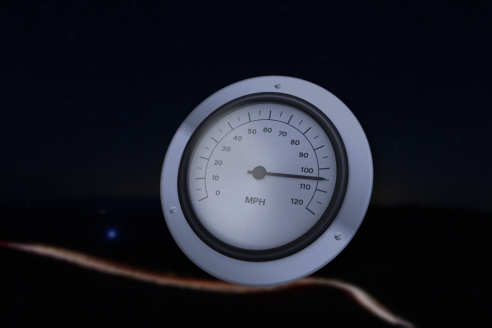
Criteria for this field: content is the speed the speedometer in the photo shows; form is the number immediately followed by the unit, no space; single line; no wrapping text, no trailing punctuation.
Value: 105mph
